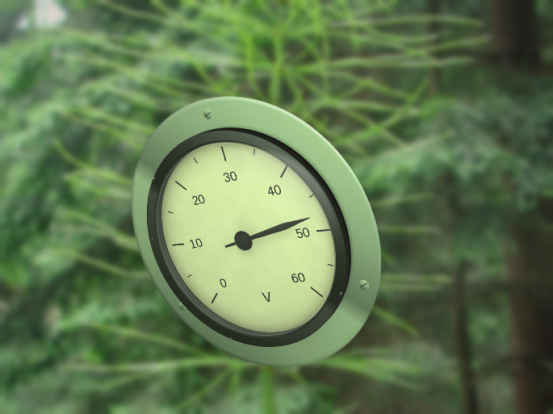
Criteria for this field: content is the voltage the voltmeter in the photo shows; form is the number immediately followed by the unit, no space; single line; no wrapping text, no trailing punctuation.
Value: 47.5V
